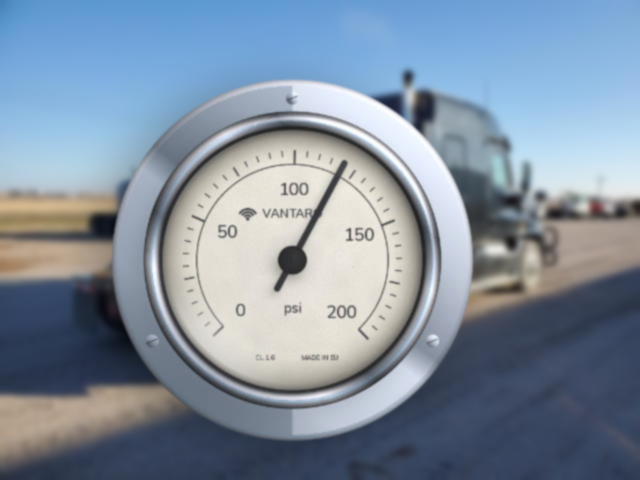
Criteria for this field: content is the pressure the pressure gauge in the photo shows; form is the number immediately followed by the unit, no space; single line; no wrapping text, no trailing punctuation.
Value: 120psi
